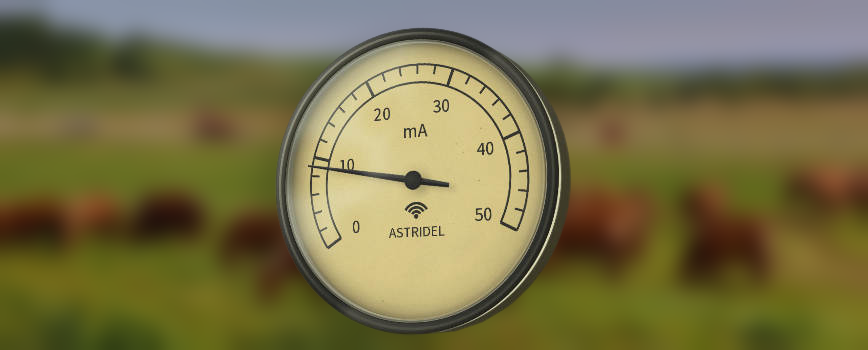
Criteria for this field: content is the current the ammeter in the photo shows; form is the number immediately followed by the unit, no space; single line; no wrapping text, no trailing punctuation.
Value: 9mA
